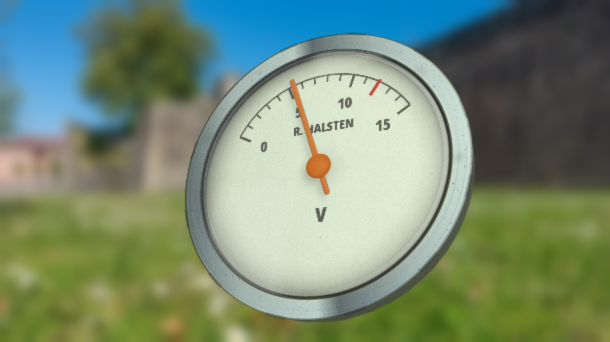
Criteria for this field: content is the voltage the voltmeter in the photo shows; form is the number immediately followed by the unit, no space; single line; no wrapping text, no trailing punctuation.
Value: 5.5V
